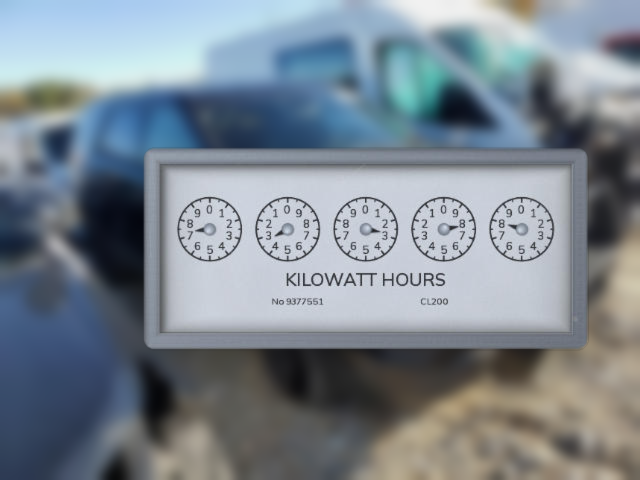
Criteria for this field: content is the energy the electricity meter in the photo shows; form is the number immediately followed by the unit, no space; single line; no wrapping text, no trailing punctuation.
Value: 73278kWh
